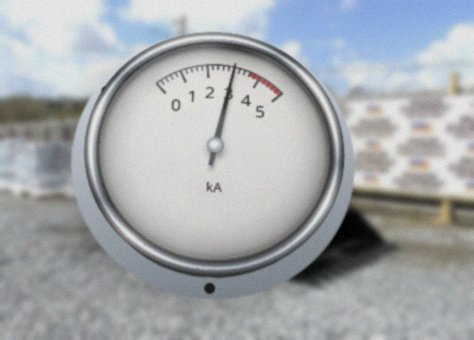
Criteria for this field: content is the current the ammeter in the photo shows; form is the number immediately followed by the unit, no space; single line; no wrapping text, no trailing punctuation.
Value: 3kA
